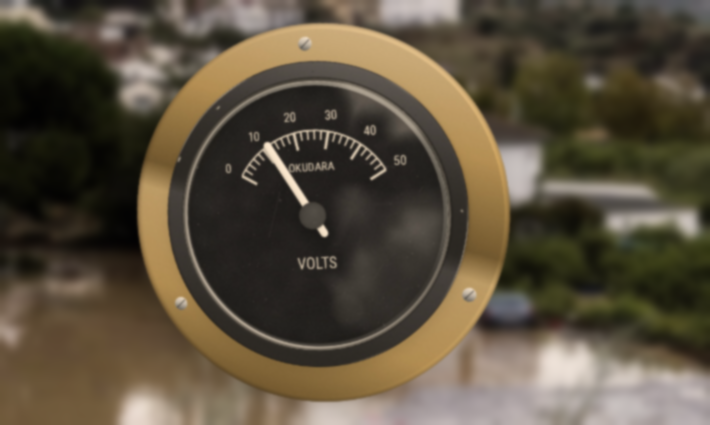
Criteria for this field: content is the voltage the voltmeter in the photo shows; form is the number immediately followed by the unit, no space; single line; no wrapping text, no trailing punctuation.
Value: 12V
